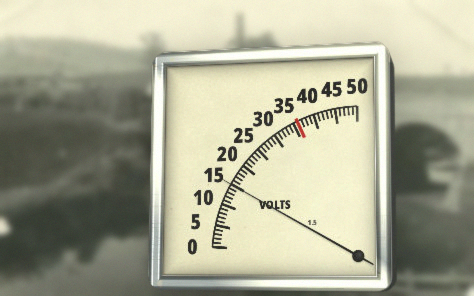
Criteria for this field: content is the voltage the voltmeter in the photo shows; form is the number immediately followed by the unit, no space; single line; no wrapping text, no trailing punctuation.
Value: 15V
